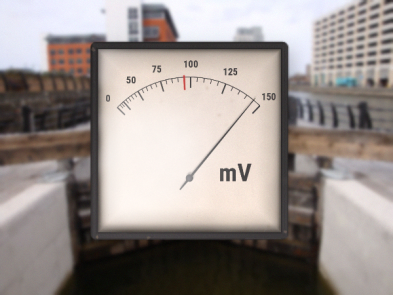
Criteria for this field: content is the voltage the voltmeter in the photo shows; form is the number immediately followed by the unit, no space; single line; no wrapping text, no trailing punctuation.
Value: 145mV
